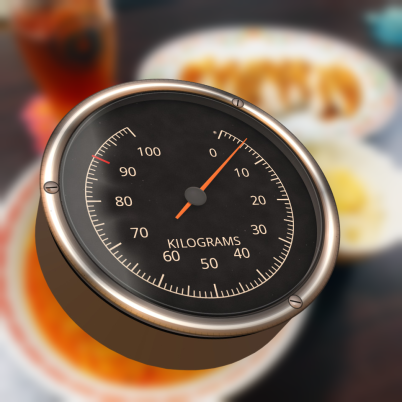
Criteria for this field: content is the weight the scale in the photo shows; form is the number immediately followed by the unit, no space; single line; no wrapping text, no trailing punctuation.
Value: 5kg
